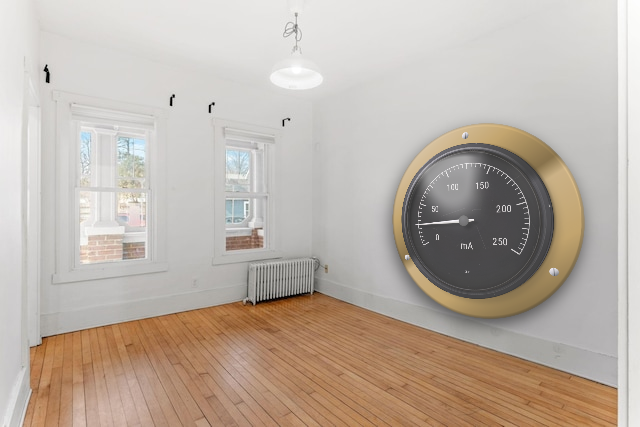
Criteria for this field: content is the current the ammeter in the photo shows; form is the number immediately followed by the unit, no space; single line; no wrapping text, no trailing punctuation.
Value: 25mA
